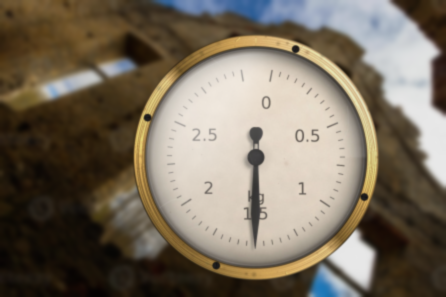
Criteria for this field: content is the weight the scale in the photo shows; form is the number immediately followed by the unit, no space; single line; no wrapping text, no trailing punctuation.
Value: 1.5kg
